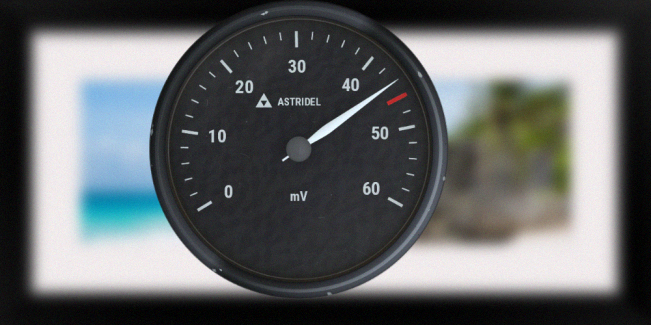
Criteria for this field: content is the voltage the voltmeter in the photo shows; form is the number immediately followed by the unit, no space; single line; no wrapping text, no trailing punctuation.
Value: 44mV
